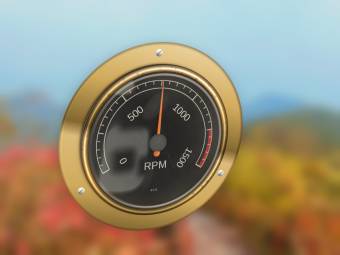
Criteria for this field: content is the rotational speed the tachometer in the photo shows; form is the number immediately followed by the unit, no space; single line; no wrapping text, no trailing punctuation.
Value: 750rpm
